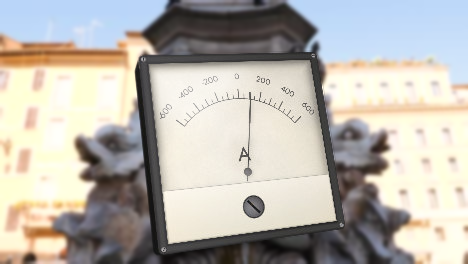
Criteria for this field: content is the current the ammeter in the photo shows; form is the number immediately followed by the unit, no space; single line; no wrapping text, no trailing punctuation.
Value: 100A
